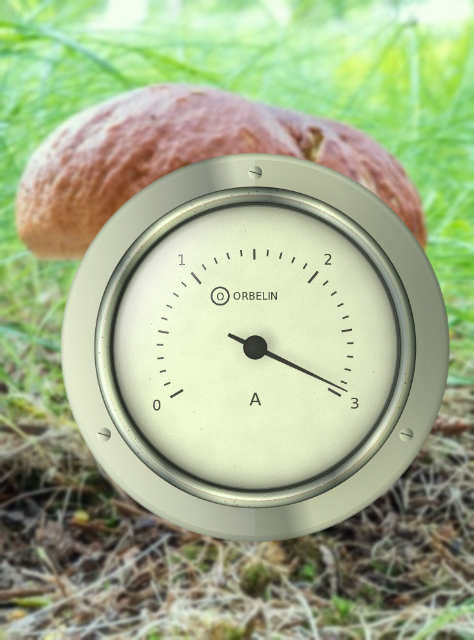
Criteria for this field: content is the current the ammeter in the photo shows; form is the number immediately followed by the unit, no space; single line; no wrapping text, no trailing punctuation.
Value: 2.95A
